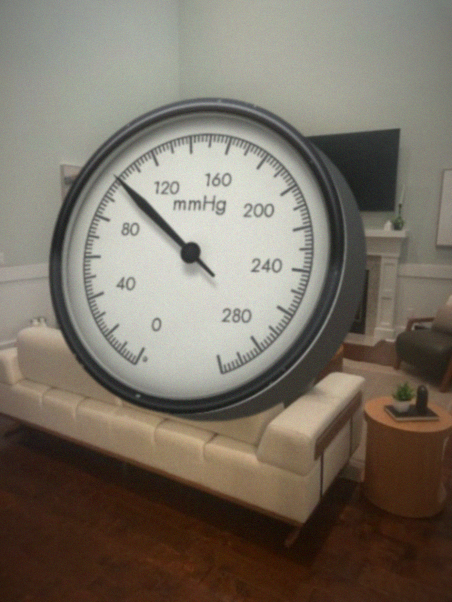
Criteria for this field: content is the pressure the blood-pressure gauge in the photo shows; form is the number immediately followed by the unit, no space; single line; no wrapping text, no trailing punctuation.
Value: 100mmHg
